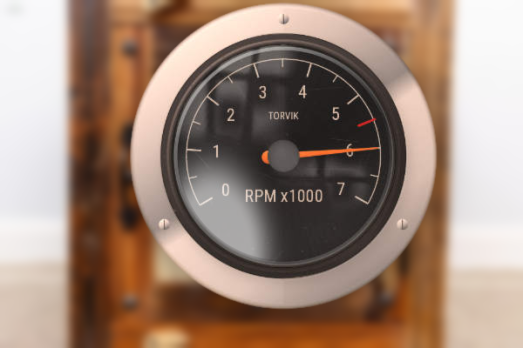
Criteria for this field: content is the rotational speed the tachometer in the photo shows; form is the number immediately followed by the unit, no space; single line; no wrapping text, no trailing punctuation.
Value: 6000rpm
